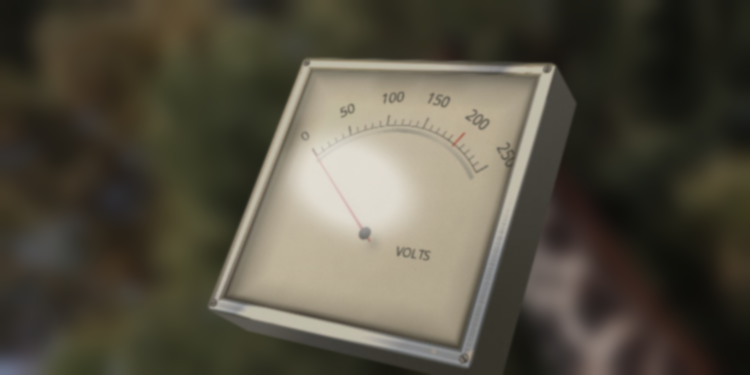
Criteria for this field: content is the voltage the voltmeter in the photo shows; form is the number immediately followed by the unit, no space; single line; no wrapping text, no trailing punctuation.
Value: 0V
